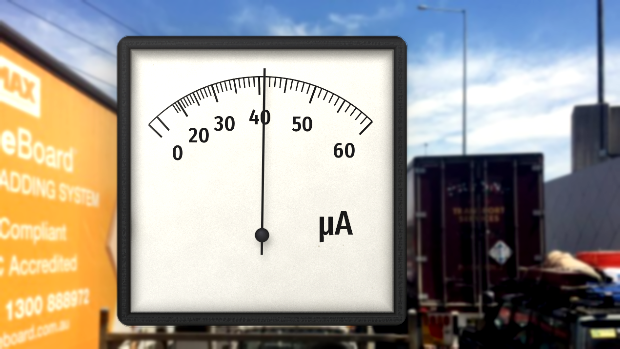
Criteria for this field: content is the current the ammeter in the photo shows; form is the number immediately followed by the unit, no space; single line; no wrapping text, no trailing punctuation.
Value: 41µA
